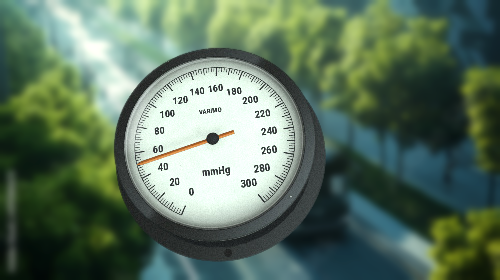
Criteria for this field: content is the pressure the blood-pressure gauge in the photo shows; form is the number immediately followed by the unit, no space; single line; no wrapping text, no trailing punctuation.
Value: 50mmHg
